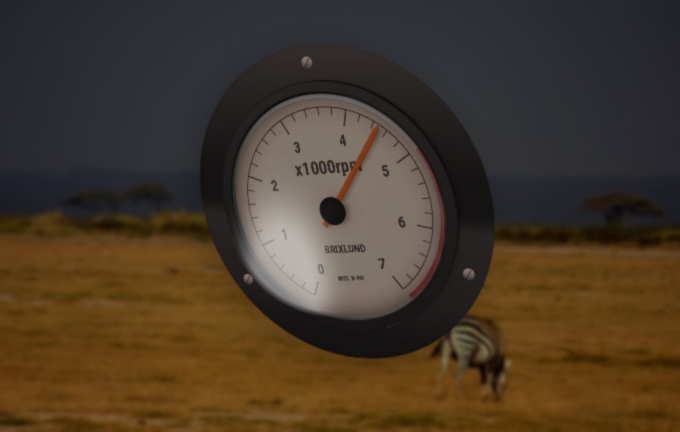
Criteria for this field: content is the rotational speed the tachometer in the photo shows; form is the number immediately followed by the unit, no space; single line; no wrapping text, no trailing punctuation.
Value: 4500rpm
